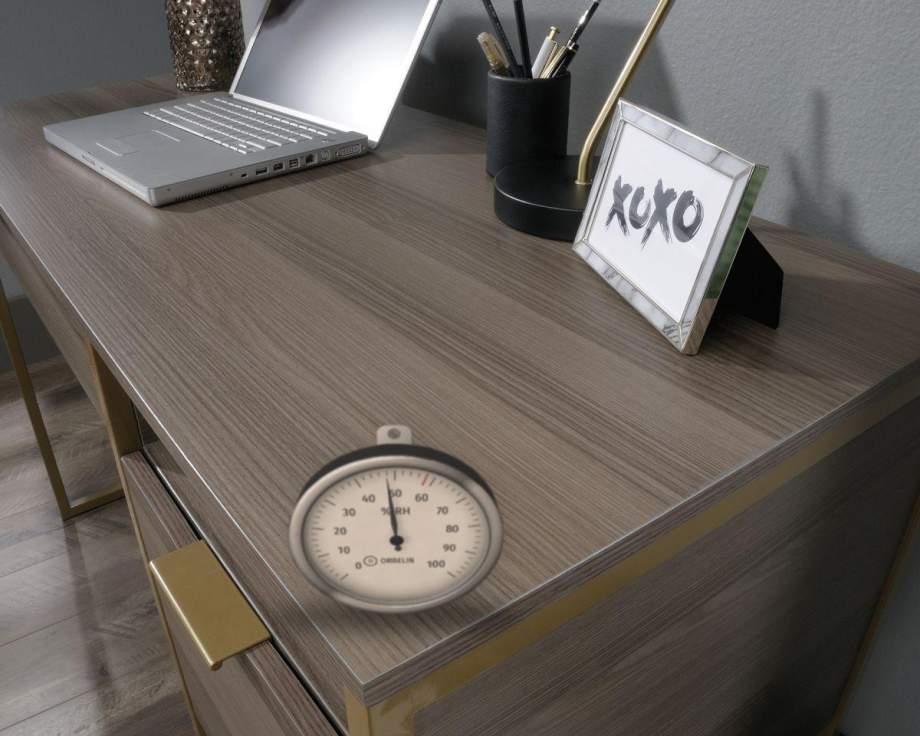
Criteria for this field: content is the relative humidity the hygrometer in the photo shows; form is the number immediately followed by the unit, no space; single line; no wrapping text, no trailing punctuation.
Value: 48%
